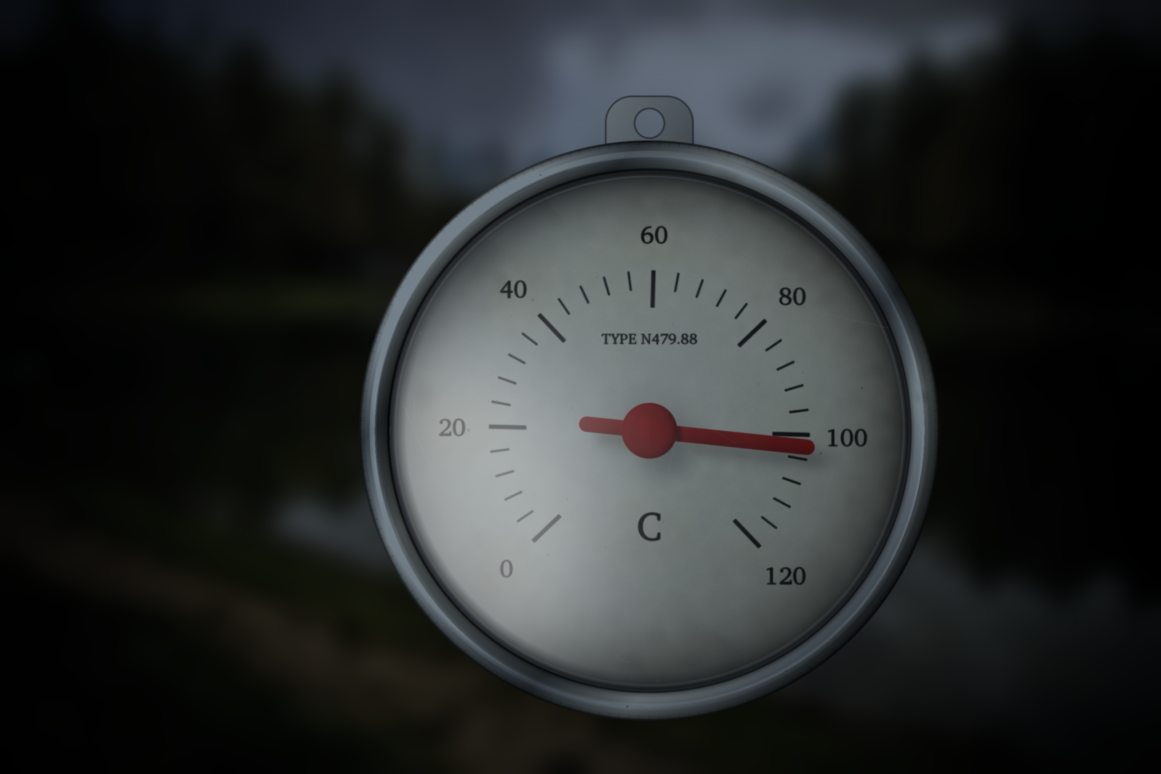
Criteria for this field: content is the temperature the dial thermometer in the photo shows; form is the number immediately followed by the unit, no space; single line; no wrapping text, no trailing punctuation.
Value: 102°C
